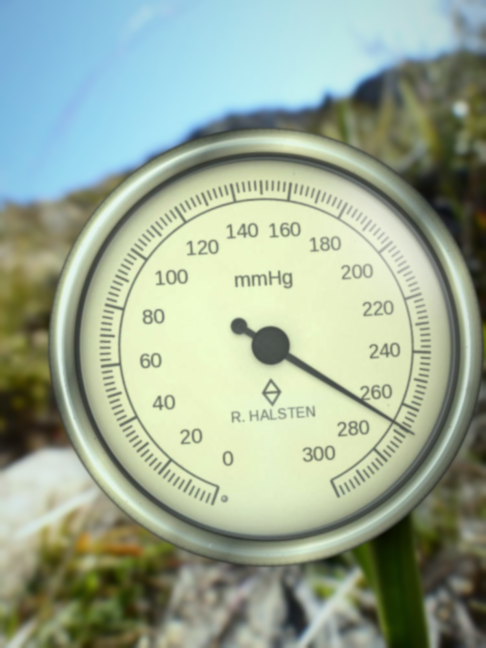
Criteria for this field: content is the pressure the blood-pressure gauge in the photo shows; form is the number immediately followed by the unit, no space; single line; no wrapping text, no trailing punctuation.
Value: 268mmHg
